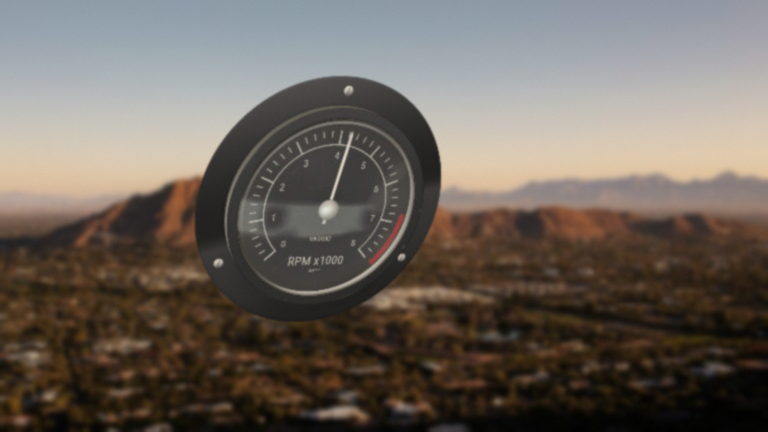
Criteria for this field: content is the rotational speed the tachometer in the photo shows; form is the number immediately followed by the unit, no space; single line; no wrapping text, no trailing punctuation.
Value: 4200rpm
